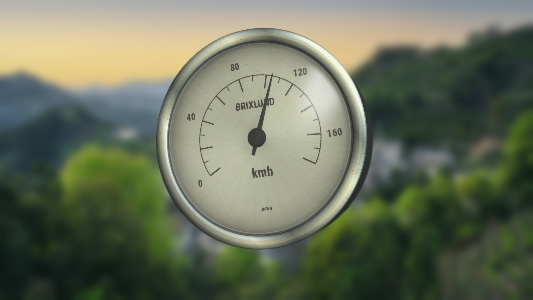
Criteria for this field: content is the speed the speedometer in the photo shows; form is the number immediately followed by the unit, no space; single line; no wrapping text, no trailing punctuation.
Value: 105km/h
